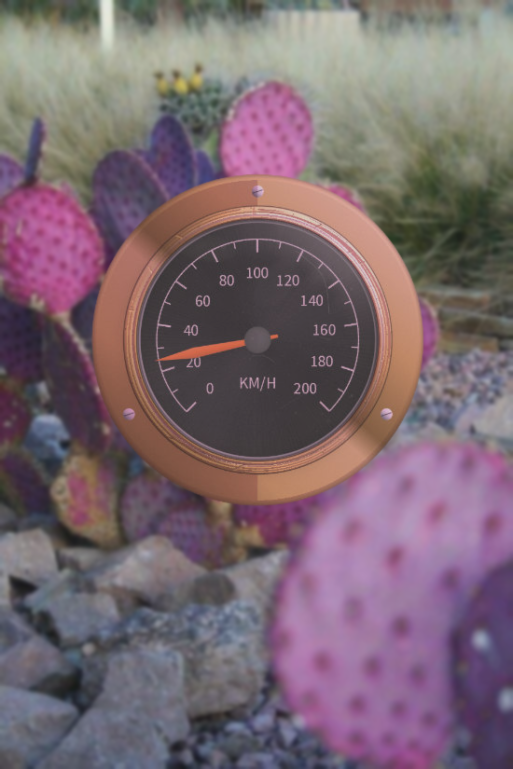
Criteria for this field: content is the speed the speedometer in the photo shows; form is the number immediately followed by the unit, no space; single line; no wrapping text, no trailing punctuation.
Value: 25km/h
